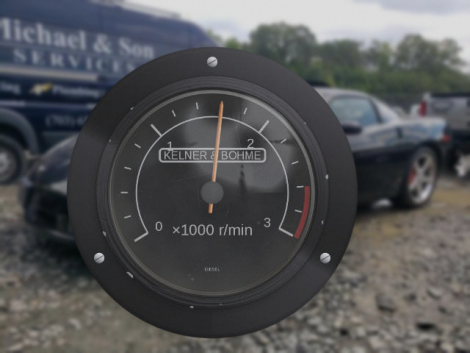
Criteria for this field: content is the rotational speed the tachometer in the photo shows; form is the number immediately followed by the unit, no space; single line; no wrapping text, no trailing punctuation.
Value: 1600rpm
